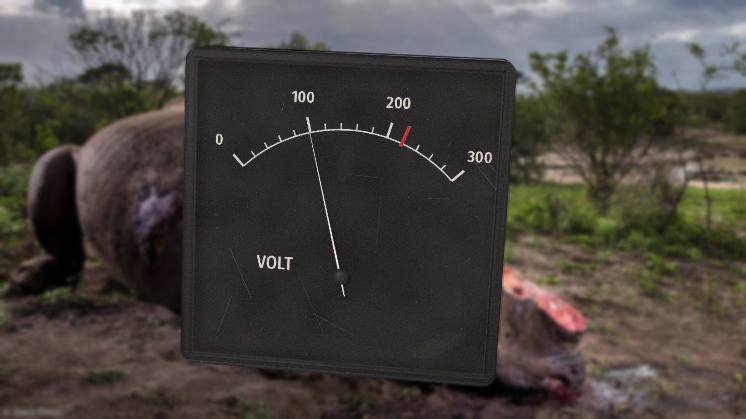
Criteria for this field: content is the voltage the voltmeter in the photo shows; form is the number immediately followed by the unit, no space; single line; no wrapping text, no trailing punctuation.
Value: 100V
